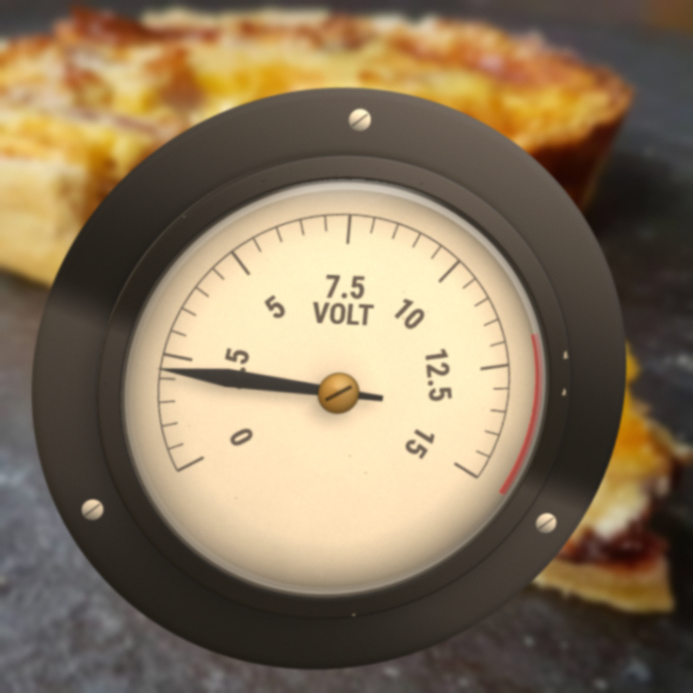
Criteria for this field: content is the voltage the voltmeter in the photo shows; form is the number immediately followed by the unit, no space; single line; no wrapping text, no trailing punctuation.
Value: 2.25V
